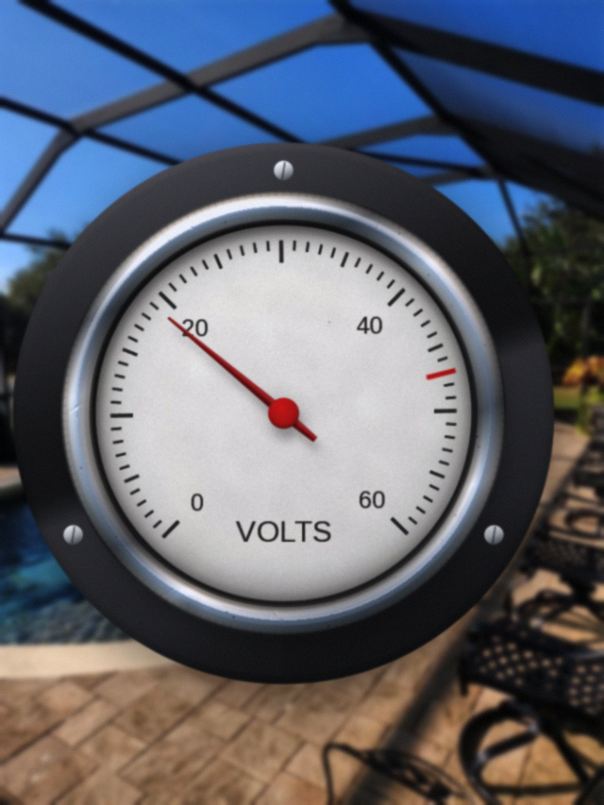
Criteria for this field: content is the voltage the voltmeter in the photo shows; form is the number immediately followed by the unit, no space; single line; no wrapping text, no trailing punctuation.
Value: 19V
